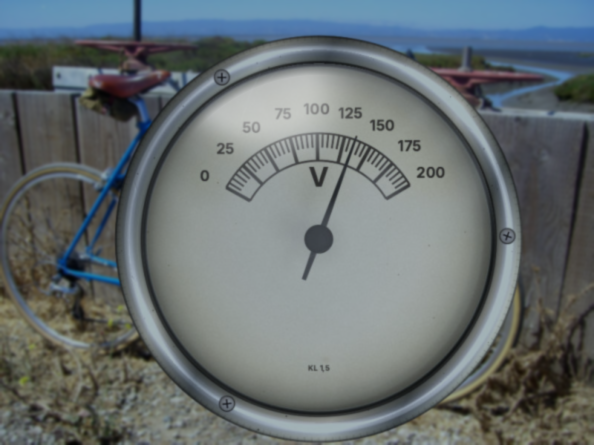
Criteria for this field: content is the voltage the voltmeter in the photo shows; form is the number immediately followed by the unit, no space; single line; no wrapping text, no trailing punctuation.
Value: 135V
